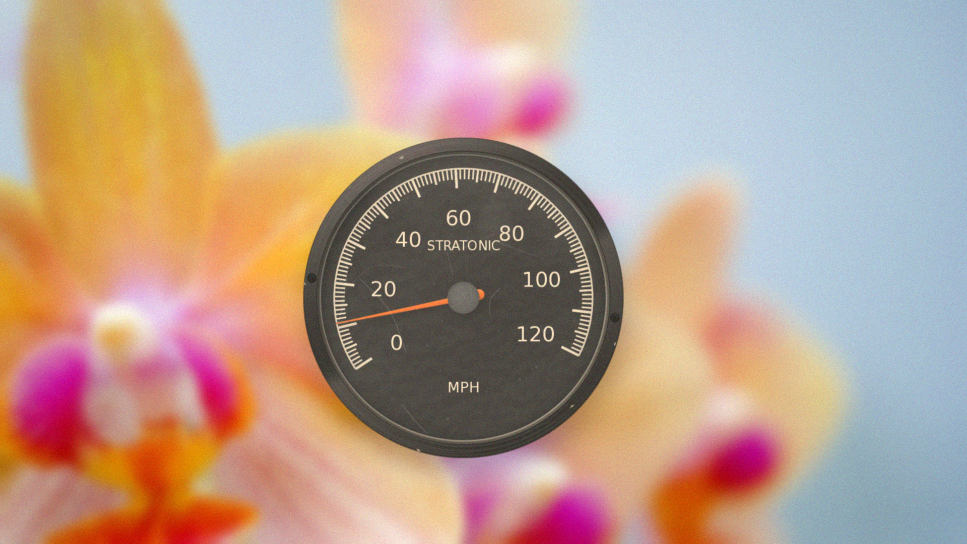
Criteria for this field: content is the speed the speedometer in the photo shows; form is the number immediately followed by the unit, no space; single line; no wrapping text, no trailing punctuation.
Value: 11mph
